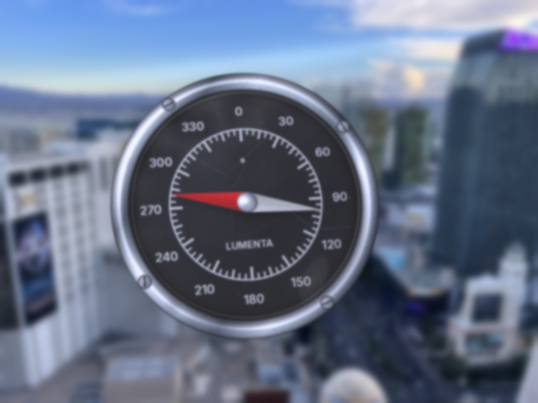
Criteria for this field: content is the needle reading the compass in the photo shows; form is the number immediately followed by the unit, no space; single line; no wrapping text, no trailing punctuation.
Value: 280°
